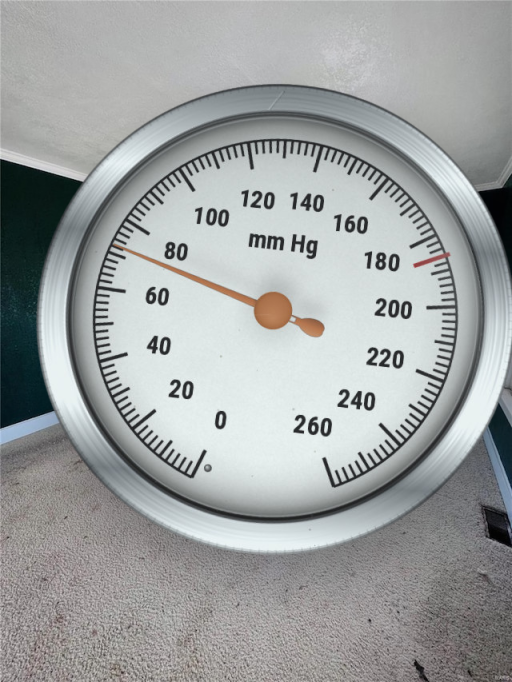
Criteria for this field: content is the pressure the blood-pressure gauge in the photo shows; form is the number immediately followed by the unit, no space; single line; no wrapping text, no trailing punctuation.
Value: 72mmHg
